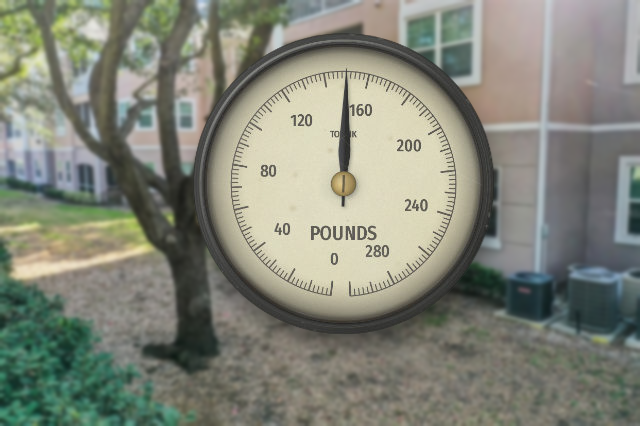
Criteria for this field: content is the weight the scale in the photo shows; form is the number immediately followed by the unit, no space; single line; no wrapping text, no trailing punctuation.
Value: 150lb
